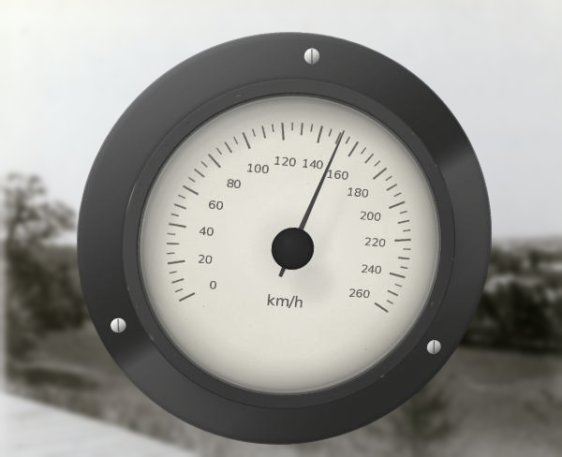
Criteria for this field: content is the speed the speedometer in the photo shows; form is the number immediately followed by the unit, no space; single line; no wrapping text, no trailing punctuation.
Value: 150km/h
